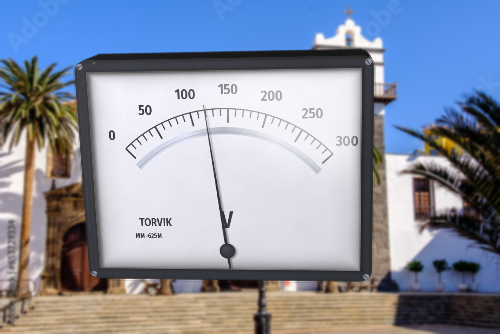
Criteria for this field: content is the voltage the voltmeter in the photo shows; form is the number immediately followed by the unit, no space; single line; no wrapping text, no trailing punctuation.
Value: 120V
